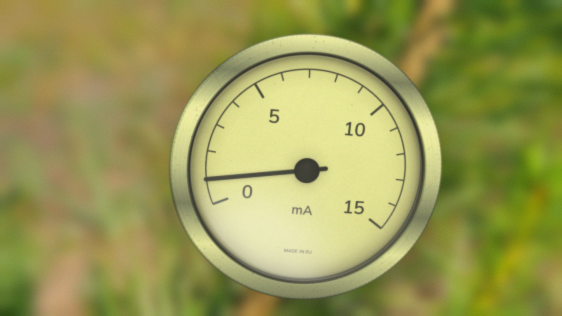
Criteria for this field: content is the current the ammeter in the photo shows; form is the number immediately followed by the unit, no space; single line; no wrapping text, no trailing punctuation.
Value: 1mA
